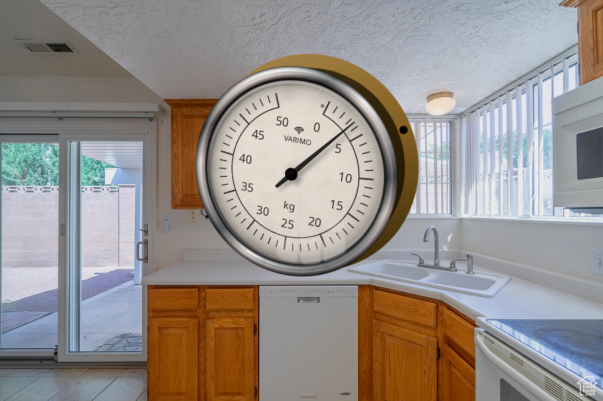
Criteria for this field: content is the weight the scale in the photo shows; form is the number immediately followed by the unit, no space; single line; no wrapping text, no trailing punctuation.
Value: 3.5kg
